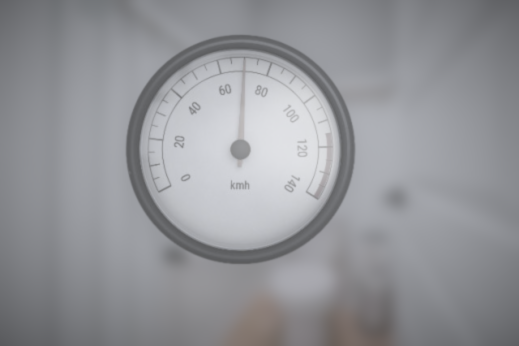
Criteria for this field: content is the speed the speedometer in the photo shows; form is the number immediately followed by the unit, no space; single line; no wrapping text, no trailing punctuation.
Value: 70km/h
